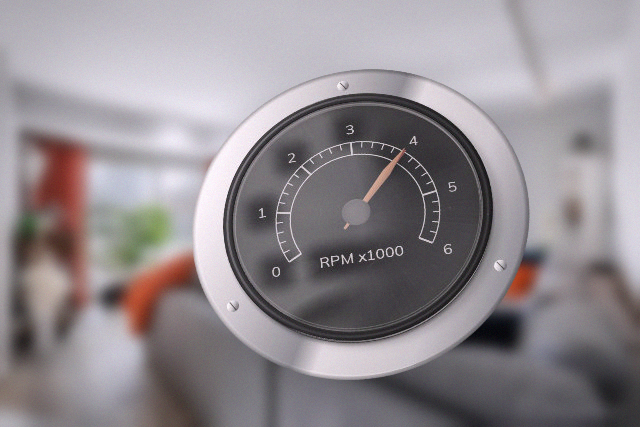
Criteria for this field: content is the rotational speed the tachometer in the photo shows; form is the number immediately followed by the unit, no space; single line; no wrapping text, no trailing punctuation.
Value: 4000rpm
